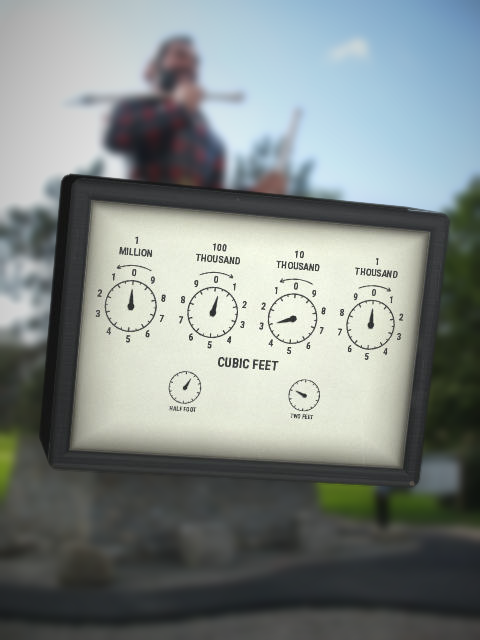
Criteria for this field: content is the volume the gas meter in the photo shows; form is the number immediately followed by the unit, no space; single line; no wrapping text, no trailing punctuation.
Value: 3000ft³
